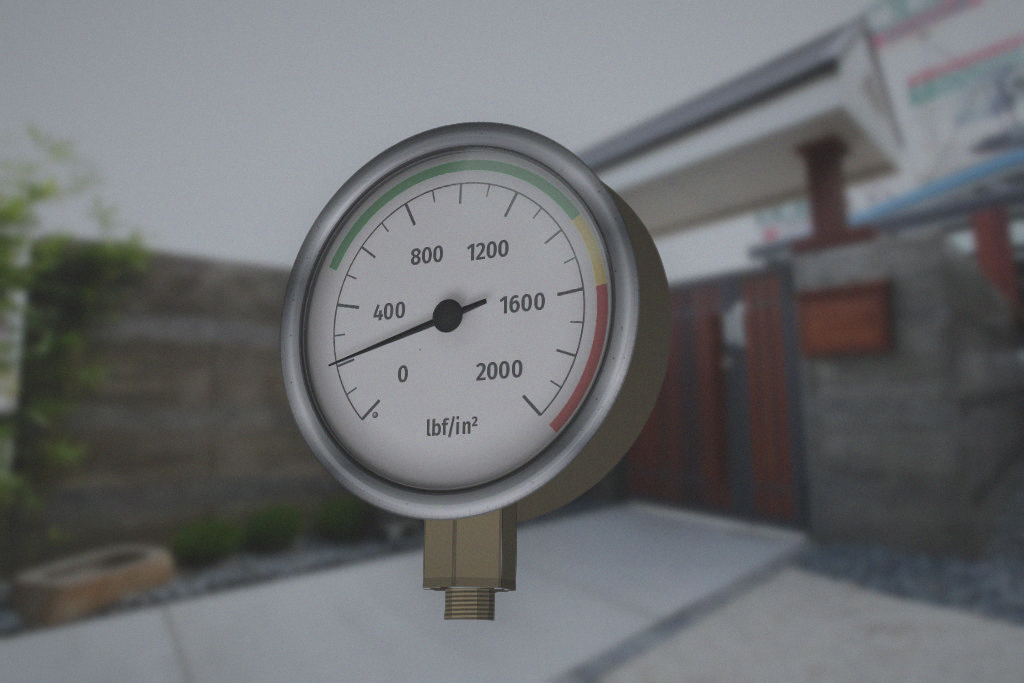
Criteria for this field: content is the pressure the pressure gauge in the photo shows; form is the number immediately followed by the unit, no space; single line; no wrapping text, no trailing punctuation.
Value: 200psi
